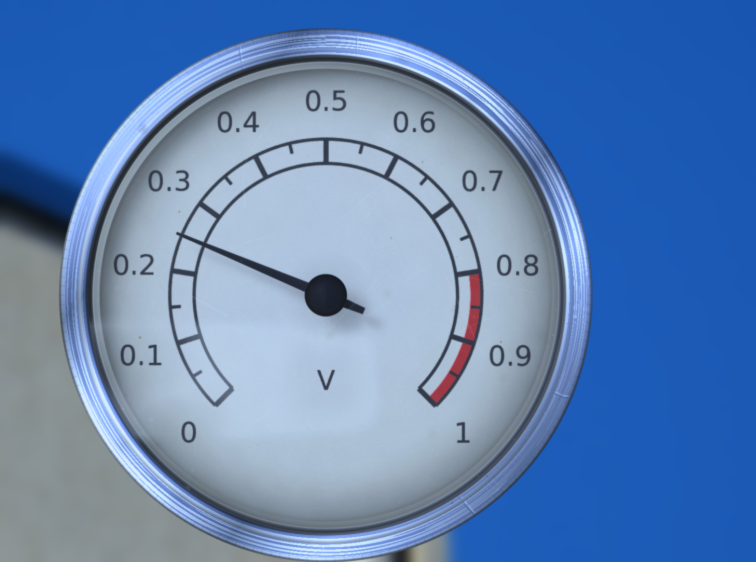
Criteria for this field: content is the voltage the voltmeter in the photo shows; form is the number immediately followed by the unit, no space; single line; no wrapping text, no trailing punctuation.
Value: 0.25V
